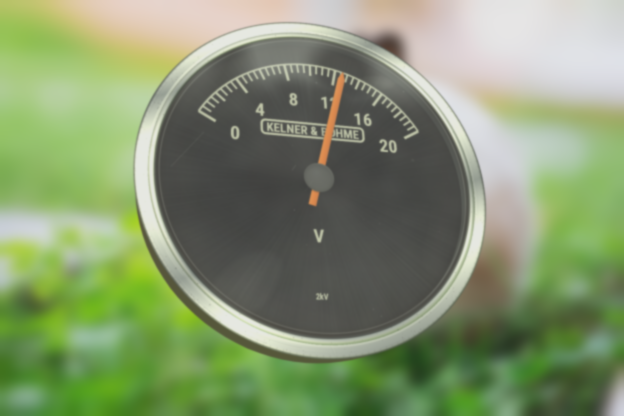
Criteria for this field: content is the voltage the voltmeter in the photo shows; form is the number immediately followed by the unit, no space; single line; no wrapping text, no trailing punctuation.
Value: 12.5V
